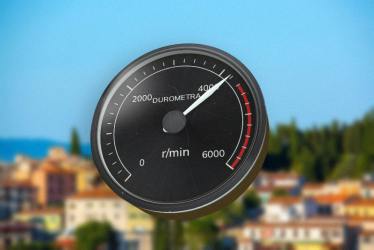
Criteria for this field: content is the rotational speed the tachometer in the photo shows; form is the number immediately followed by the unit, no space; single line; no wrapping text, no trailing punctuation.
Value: 4200rpm
